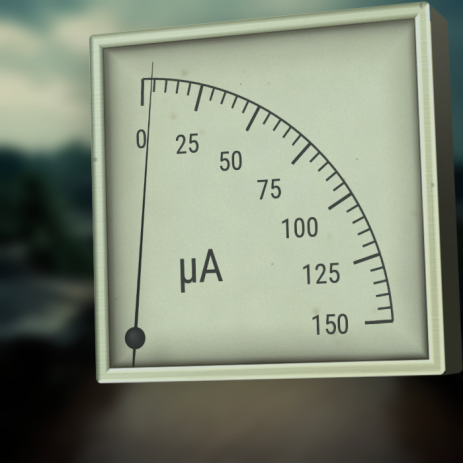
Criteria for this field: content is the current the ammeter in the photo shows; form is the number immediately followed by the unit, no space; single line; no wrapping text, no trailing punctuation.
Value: 5µA
